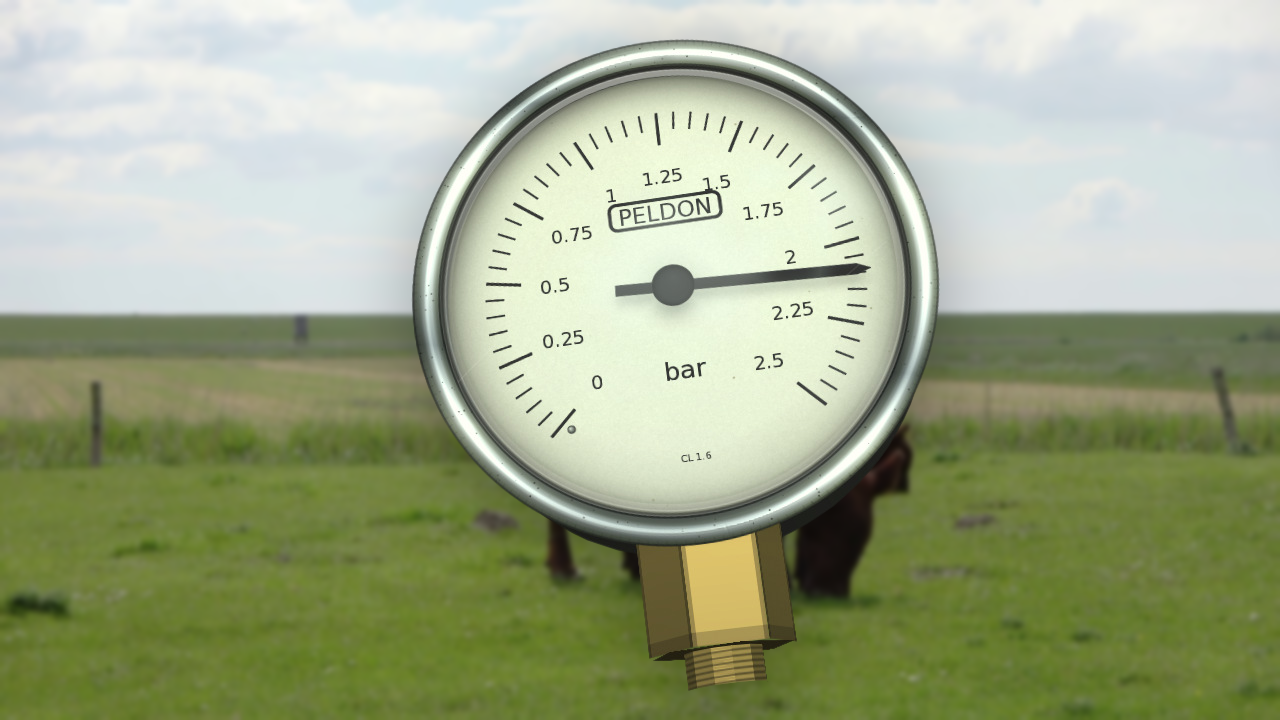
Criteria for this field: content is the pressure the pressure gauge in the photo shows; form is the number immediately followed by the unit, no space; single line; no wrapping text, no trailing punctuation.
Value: 2.1bar
